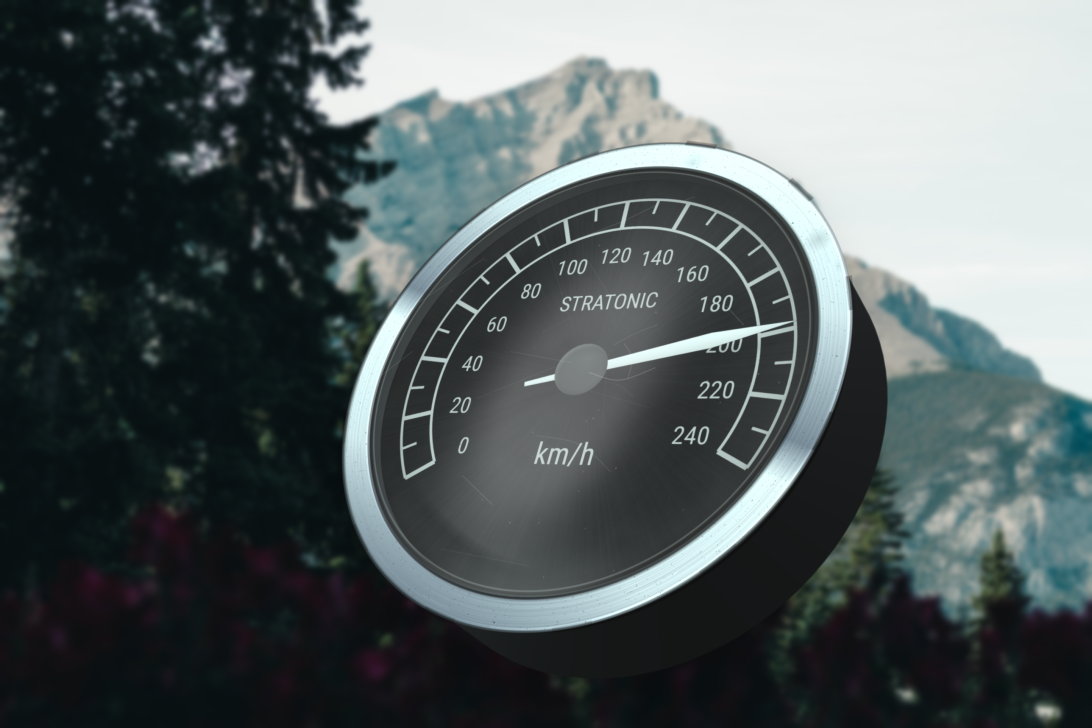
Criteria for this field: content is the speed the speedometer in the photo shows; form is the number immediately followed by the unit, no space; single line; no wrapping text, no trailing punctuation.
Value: 200km/h
